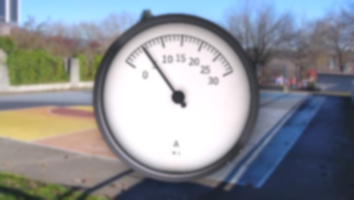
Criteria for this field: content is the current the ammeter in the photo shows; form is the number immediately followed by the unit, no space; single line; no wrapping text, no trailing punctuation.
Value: 5A
